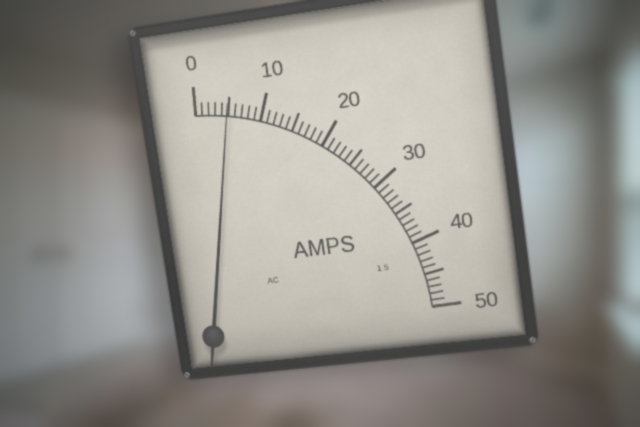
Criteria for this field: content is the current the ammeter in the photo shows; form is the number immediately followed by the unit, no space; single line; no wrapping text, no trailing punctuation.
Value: 5A
